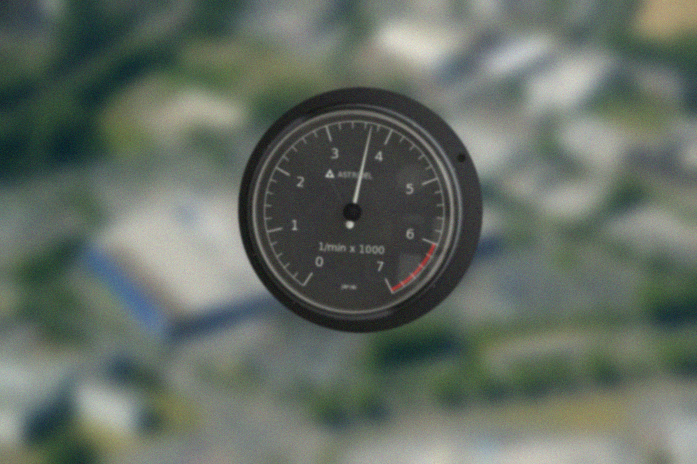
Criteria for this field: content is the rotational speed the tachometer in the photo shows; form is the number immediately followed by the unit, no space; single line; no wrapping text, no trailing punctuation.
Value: 3700rpm
